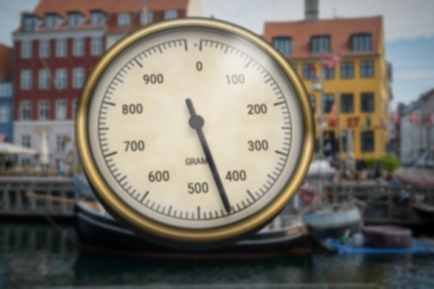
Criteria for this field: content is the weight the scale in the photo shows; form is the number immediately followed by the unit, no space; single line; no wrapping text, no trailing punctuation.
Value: 450g
